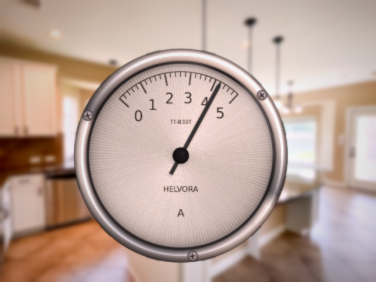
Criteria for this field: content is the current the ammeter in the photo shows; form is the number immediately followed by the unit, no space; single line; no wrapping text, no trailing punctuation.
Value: 4.2A
